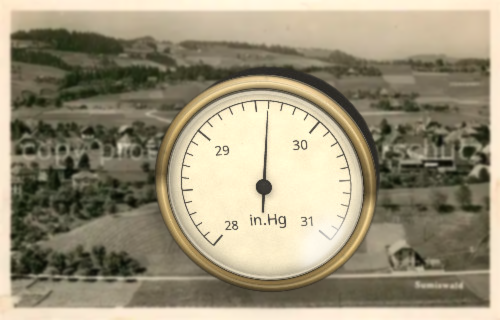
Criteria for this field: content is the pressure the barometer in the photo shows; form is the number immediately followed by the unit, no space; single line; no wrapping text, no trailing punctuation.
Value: 29.6inHg
